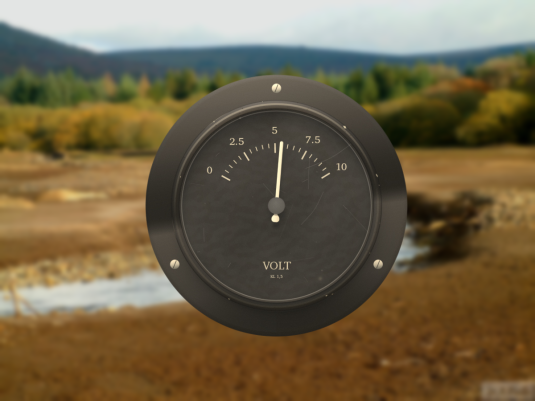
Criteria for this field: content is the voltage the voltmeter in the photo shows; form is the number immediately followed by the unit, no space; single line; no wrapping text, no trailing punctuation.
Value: 5.5V
